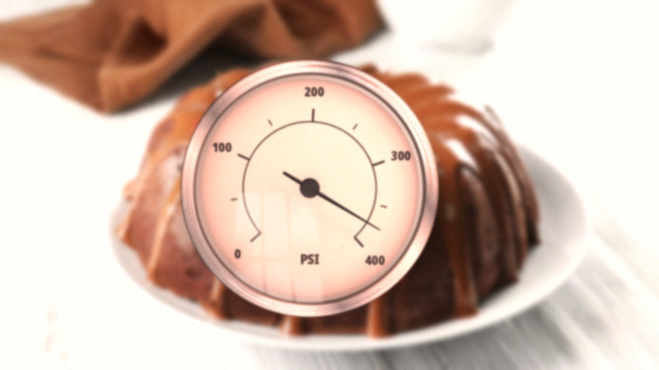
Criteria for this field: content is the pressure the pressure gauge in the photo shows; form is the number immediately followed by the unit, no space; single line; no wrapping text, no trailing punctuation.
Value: 375psi
